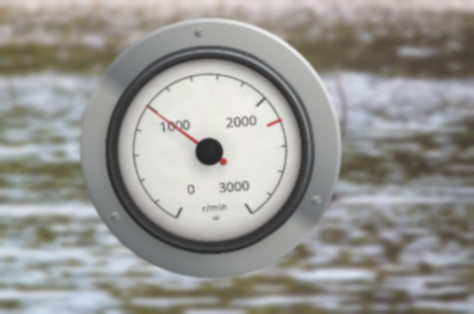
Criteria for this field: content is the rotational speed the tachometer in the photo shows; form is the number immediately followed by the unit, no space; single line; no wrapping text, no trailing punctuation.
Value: 1000rpm
